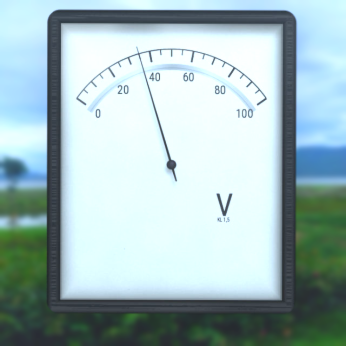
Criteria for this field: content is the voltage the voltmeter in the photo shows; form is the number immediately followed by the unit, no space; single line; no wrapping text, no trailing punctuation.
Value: 35V
